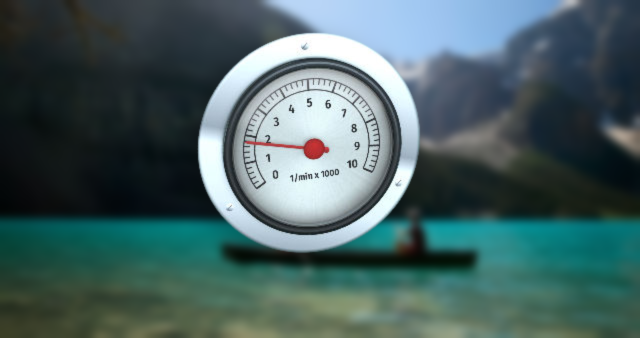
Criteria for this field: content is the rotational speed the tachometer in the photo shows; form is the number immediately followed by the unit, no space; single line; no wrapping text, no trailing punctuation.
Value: 1800rpm
